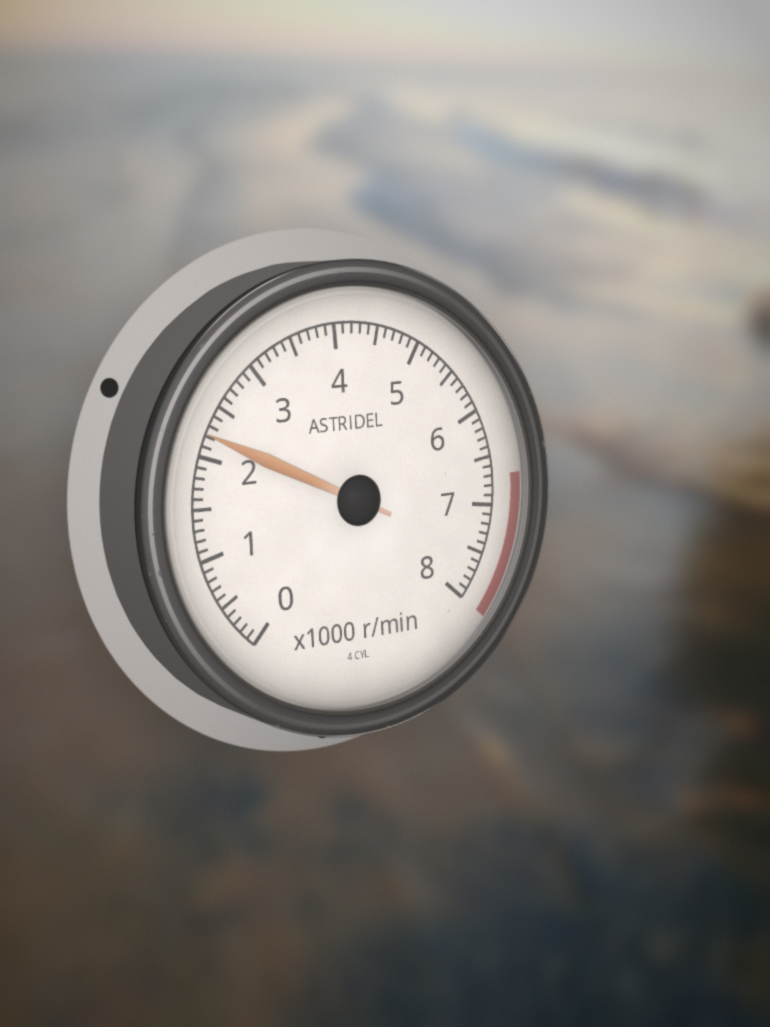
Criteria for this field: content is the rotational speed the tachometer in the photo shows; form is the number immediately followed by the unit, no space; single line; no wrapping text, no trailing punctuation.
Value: 2200rpm
